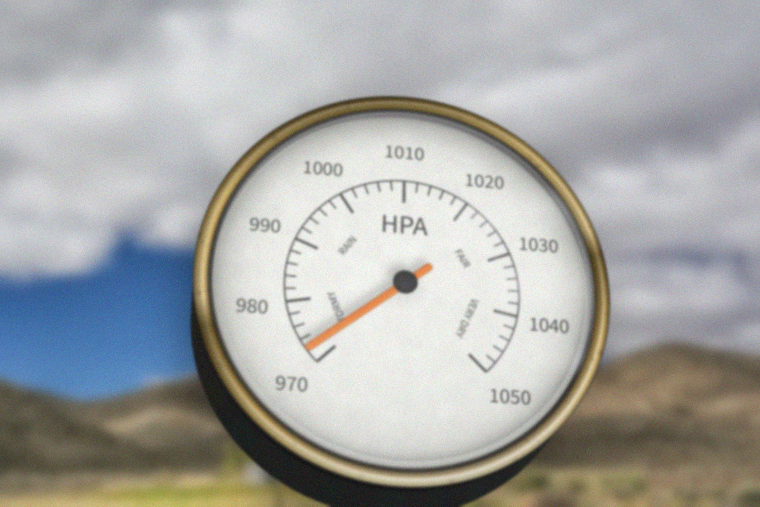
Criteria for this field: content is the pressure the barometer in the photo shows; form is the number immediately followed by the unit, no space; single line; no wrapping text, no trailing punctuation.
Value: 972hPa
